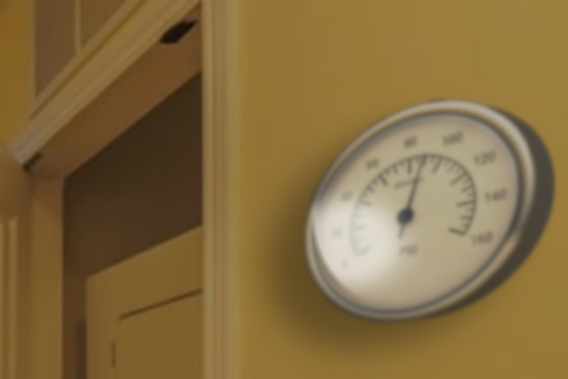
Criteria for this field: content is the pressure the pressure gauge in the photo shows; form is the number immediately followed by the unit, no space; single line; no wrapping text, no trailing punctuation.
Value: 90psi
